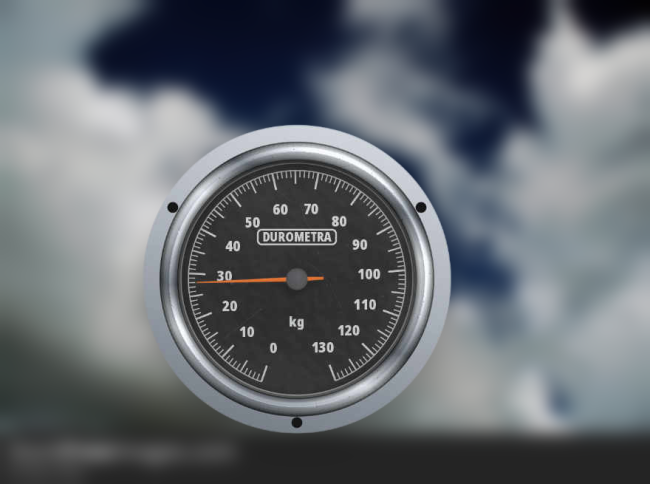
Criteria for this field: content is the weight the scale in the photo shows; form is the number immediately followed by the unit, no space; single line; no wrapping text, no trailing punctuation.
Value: 28kg
